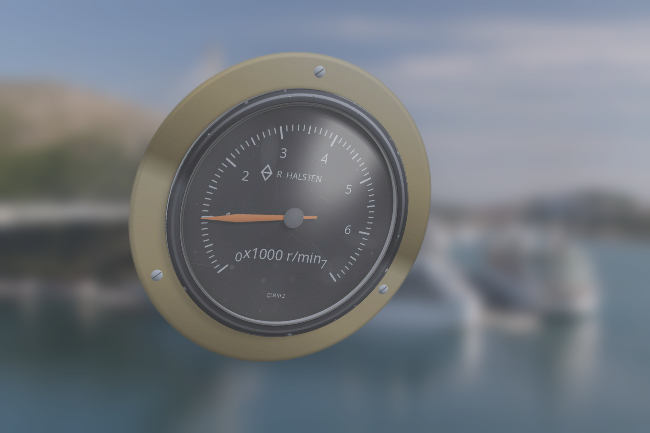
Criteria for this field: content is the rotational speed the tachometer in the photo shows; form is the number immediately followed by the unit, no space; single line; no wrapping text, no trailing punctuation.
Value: 1000rpm
